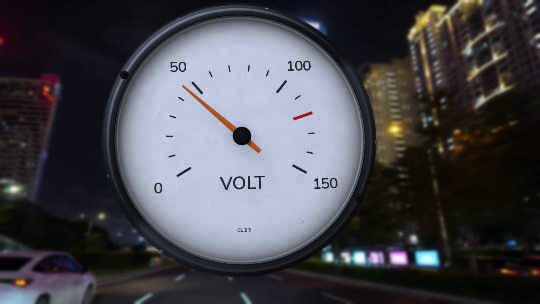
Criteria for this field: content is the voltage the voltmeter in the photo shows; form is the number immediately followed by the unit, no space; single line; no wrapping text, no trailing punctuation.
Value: 45V
